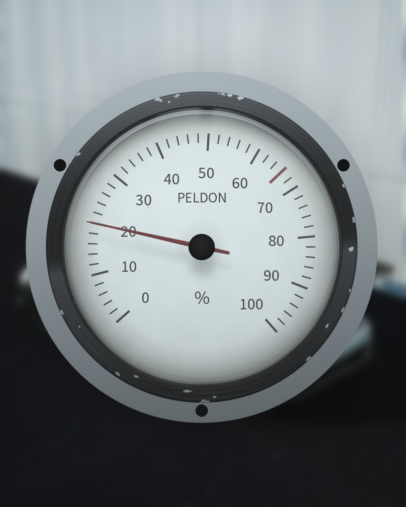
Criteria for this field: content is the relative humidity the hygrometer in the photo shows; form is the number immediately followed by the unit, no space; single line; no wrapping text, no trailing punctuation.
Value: 20%
